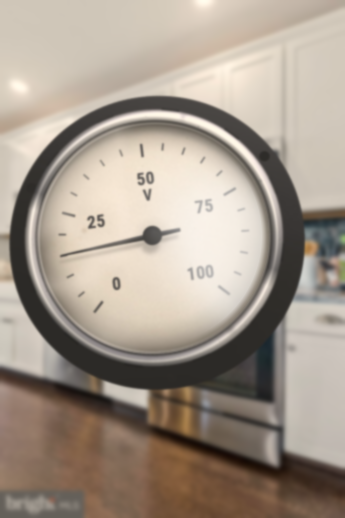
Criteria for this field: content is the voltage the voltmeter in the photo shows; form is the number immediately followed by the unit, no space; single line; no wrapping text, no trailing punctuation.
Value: 15V
